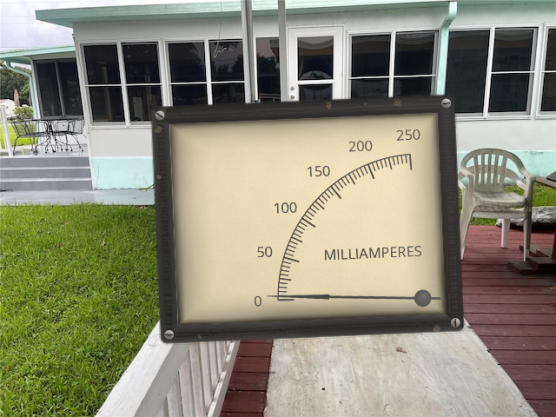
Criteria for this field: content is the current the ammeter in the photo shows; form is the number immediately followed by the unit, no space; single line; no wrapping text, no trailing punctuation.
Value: 5mA
